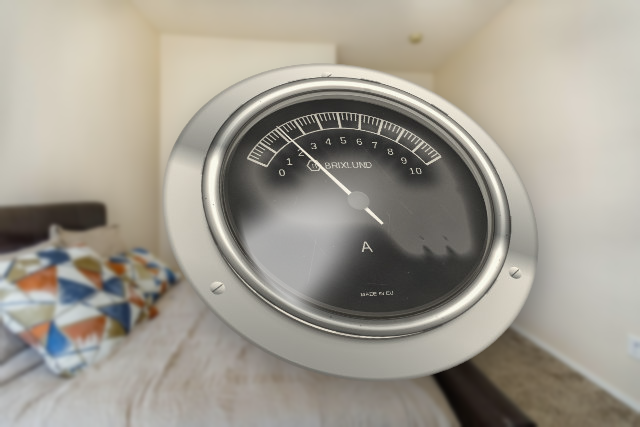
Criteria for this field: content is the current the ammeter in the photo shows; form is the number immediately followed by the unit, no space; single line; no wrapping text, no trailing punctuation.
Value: 2A
